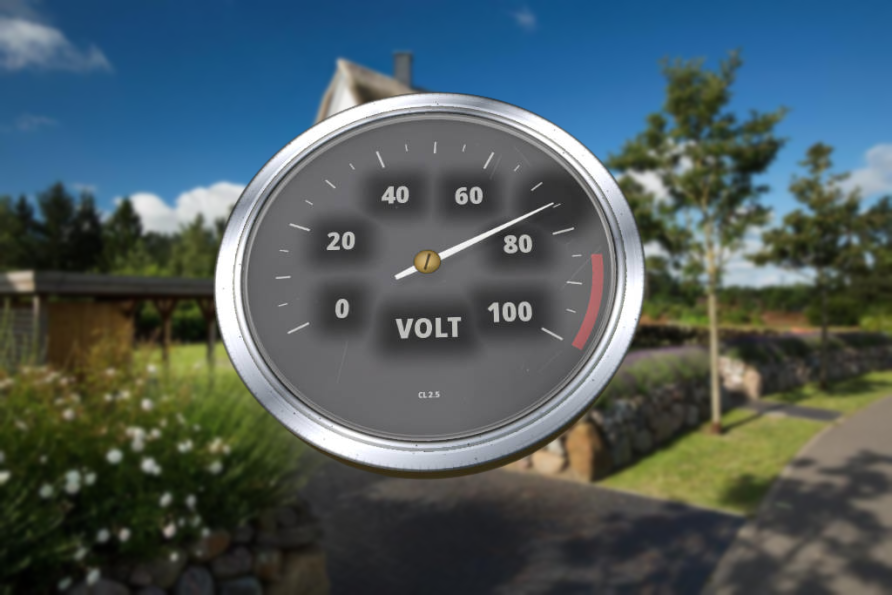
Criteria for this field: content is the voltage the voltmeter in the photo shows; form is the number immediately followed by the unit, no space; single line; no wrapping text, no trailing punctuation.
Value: 75V
